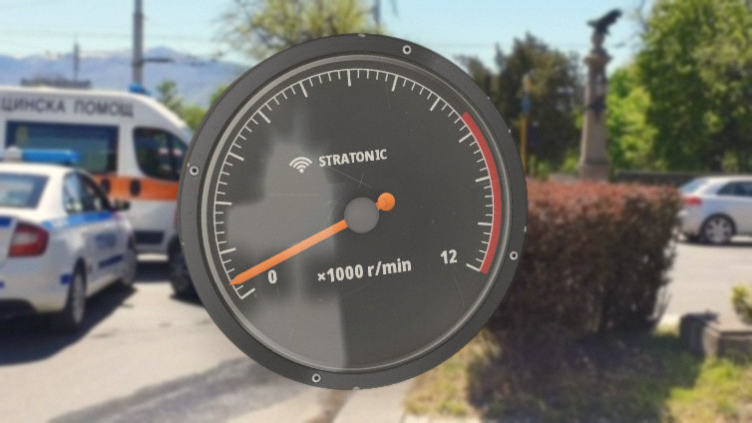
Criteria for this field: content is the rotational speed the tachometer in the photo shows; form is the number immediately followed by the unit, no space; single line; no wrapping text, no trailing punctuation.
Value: 400rpm
